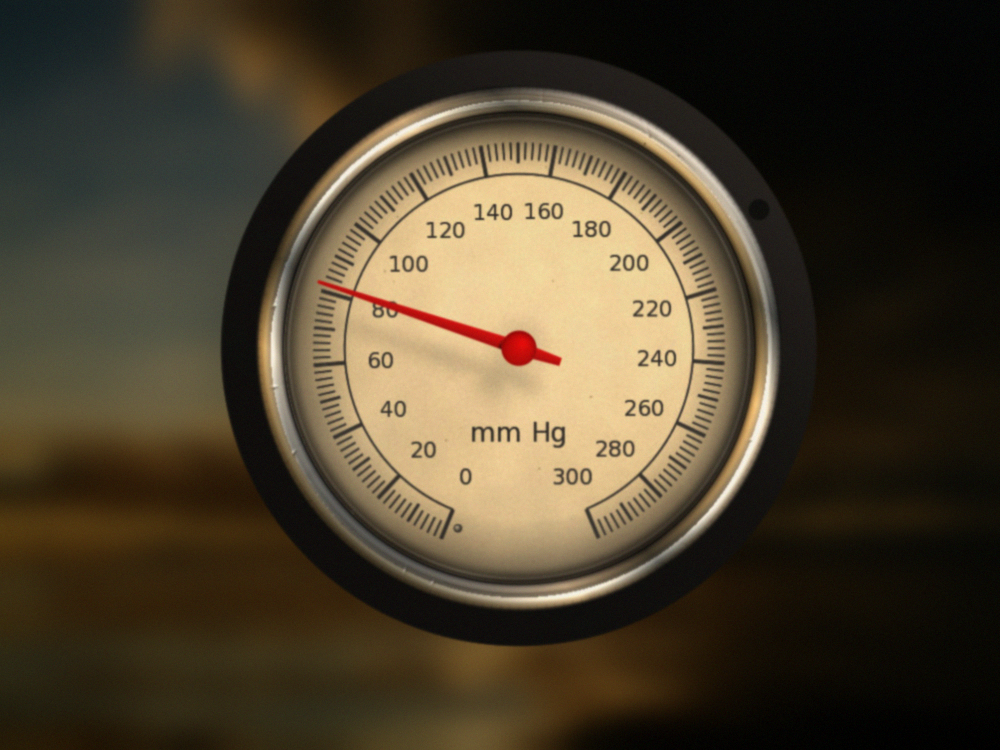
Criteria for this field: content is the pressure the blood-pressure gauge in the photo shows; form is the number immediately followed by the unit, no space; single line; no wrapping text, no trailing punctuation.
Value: 82mmHg
